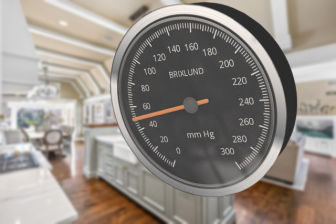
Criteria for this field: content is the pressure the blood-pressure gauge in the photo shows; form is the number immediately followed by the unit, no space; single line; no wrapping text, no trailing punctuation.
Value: 50mmHg
